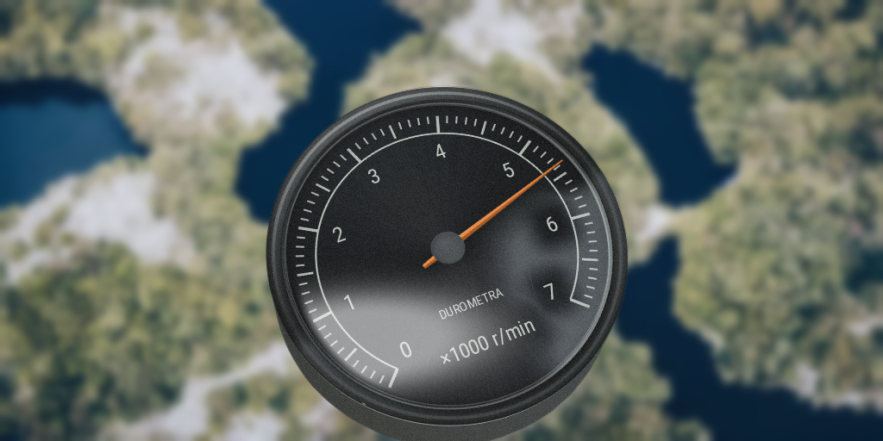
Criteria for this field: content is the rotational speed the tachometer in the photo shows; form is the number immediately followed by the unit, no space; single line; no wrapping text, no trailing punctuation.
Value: 5400rpm
